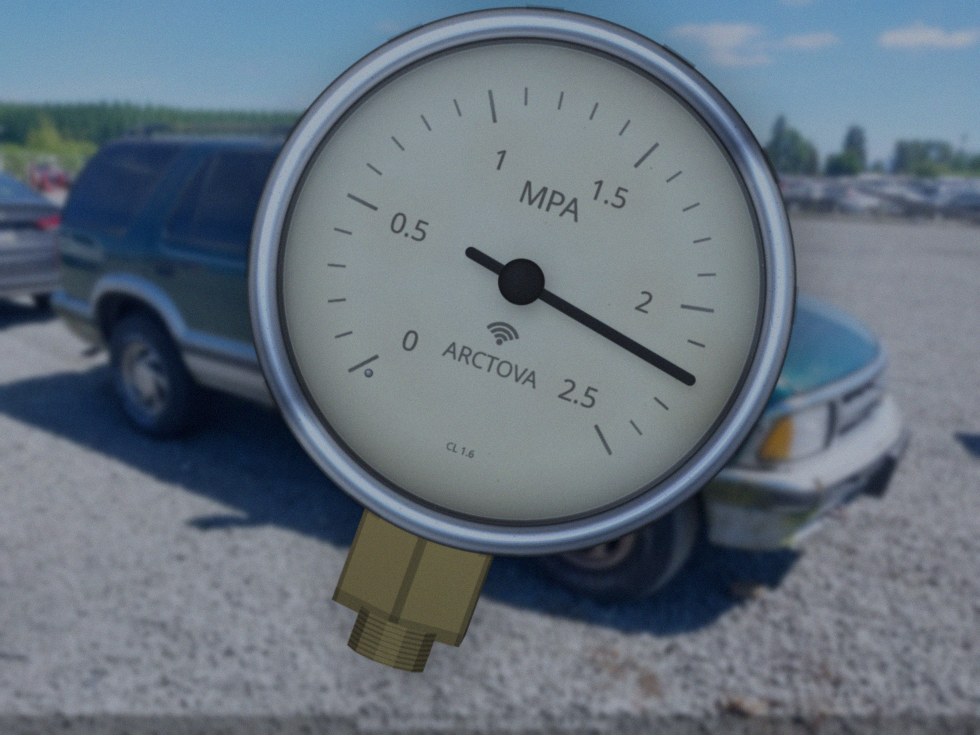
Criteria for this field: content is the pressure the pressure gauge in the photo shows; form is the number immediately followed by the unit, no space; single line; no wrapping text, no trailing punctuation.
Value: 2.2MPa
